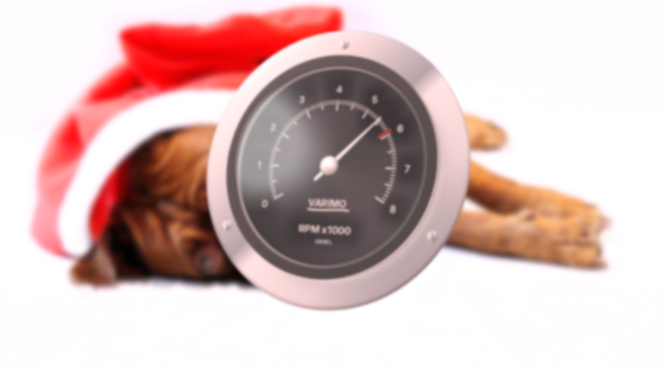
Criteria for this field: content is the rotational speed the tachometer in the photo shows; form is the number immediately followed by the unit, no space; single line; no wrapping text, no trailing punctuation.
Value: 5500rpm
